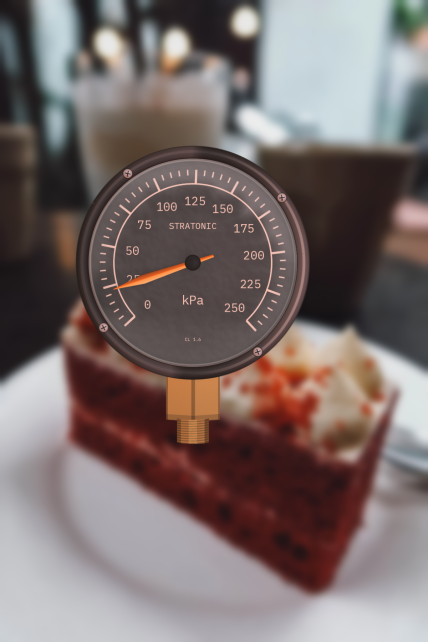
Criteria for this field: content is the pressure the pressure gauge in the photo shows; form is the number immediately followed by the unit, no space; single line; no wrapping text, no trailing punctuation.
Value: 22.5kPa
